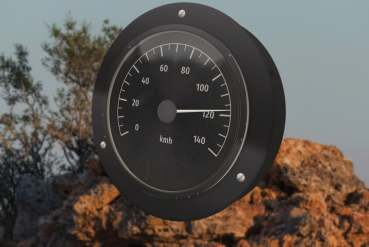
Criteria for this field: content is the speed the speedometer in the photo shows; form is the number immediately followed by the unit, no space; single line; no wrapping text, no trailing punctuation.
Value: 117.5km/h
